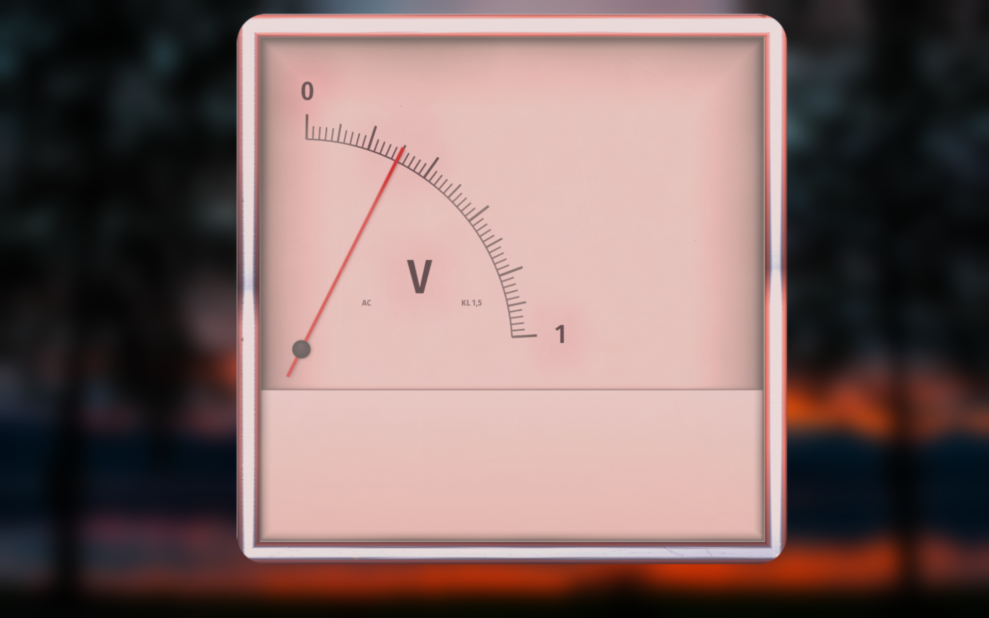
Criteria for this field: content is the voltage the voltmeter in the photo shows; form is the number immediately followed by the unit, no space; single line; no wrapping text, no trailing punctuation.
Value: 0.3V
